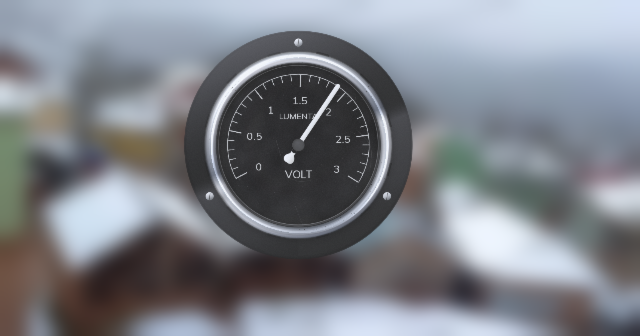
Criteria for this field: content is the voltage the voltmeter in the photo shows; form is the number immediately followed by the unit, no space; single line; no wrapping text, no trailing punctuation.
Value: 1.9V
